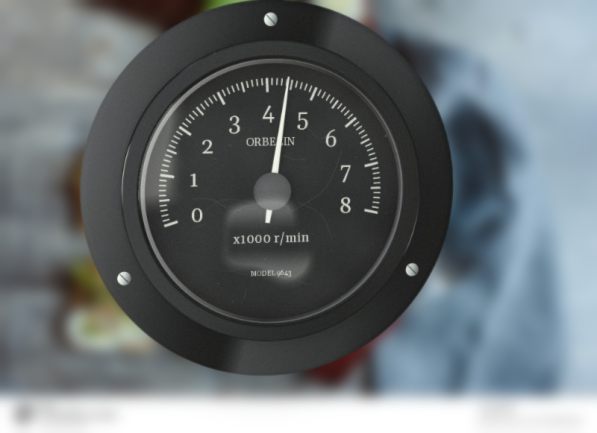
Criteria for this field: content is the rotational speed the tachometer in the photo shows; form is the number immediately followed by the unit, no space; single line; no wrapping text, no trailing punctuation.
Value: 4400rpm
